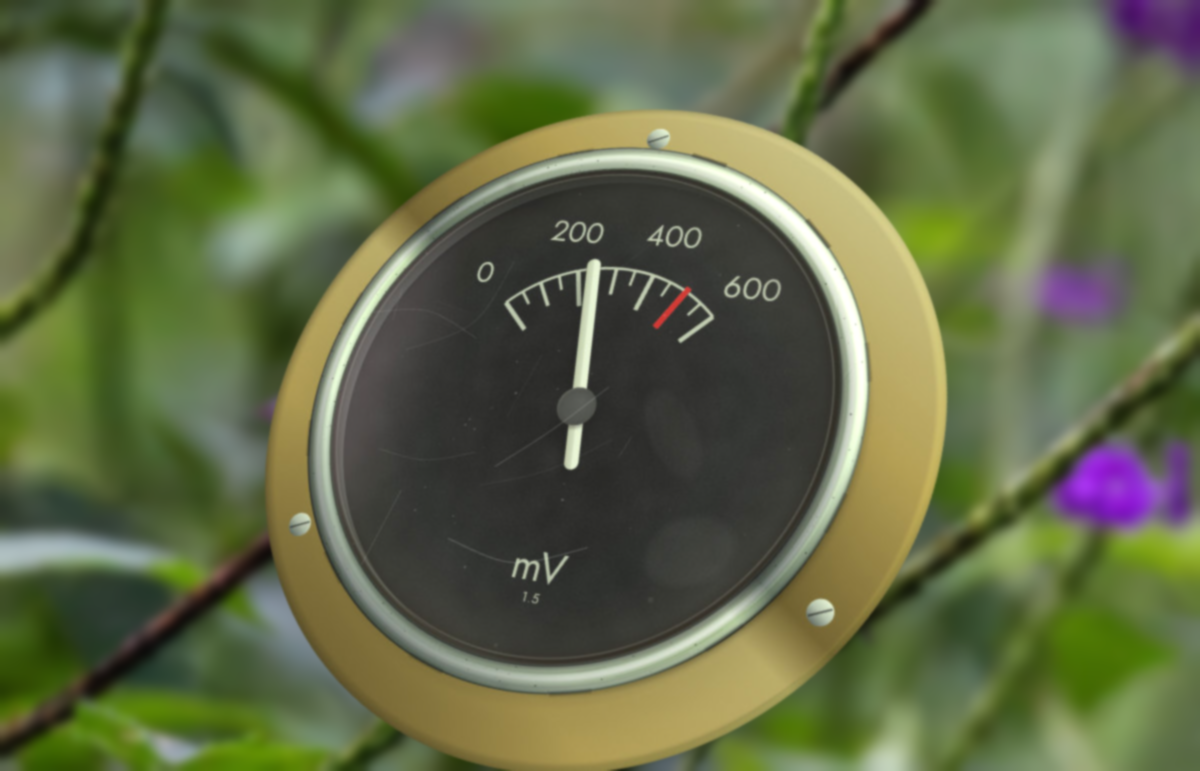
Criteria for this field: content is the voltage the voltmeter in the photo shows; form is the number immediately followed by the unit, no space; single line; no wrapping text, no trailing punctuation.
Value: 250mV
